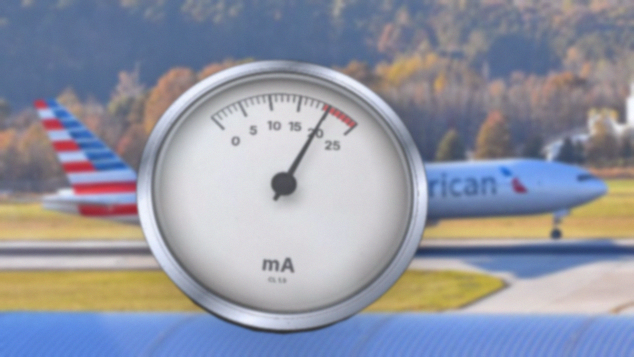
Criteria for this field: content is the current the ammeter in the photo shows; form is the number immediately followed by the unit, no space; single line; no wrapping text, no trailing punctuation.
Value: 20mA
